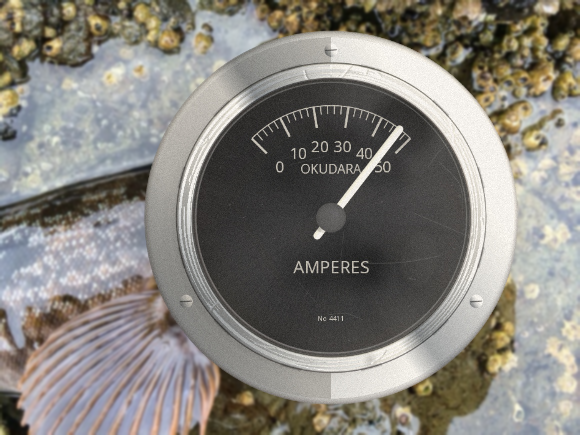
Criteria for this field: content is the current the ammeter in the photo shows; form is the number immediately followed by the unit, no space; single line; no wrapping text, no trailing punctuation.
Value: 46A
